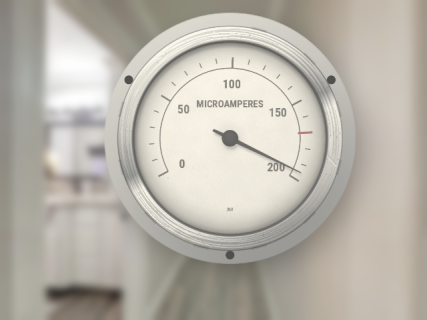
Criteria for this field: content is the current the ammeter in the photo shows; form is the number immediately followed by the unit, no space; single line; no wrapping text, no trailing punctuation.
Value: 195µA
